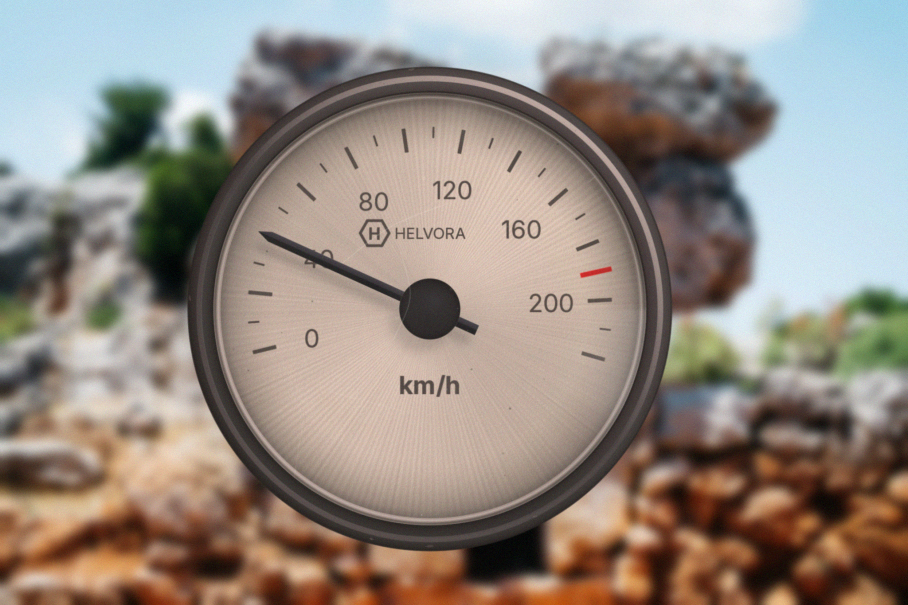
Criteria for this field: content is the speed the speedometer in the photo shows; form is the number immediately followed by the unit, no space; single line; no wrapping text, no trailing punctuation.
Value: 40km/h
